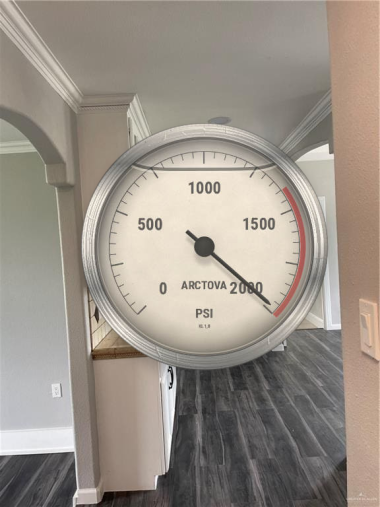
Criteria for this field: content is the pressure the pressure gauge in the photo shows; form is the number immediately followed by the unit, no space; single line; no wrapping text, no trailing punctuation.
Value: 1975psi
